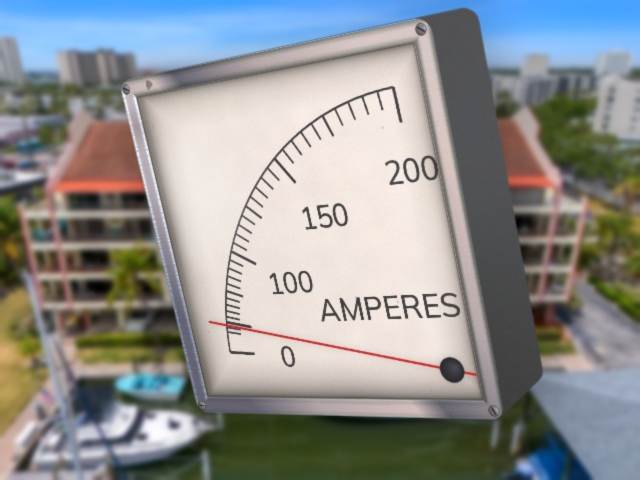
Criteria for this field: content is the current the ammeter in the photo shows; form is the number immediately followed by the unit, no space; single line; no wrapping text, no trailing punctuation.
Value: 50A
